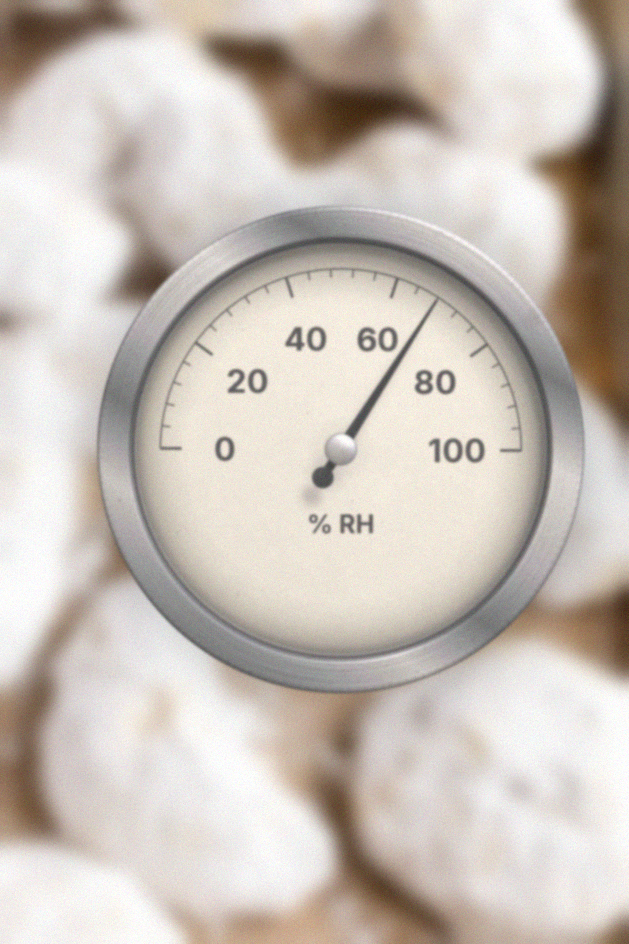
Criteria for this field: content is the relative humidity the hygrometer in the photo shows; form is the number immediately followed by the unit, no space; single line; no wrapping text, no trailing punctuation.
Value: 68%
